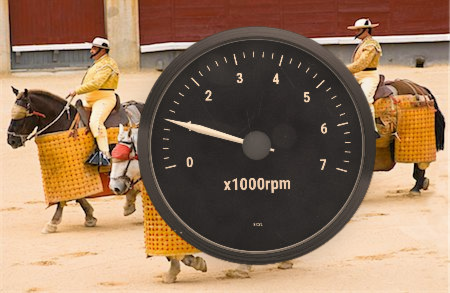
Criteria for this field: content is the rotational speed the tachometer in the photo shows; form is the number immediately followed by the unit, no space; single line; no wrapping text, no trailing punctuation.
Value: 1000rpm
